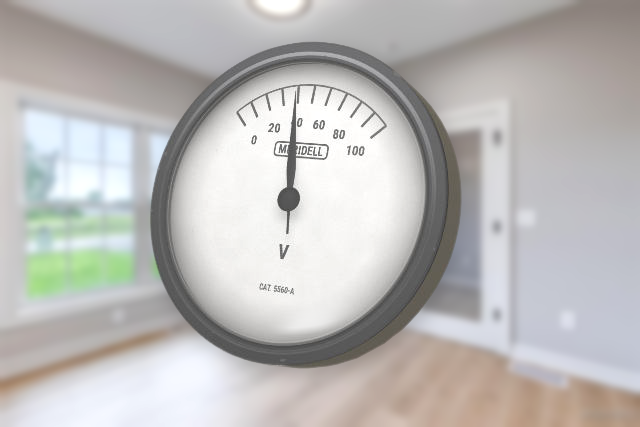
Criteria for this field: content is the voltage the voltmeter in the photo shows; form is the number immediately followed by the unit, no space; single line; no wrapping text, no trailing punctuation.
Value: 40V
